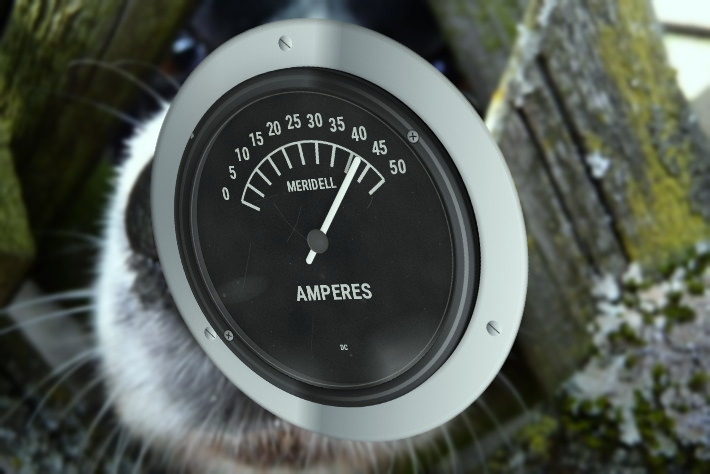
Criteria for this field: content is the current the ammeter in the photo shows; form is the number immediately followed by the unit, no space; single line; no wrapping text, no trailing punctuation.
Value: 42.5A
